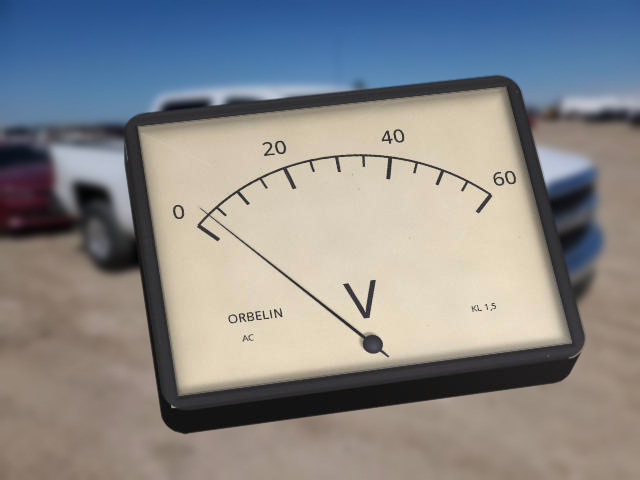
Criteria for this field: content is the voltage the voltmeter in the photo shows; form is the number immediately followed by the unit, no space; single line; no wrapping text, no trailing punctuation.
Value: 2.5V
